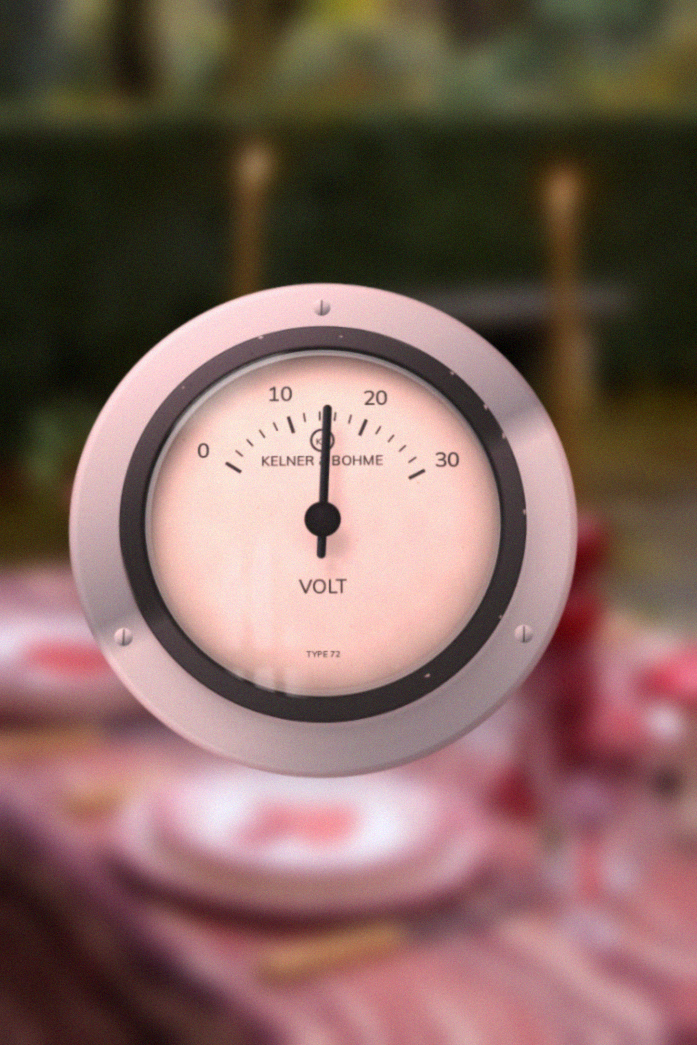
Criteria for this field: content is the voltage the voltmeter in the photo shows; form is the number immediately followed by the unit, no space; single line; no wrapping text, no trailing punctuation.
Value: 15V
